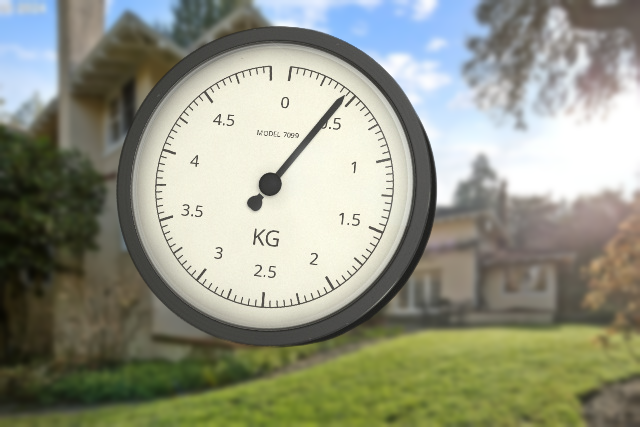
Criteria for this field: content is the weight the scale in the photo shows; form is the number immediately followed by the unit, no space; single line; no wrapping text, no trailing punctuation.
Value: 0.45kg
